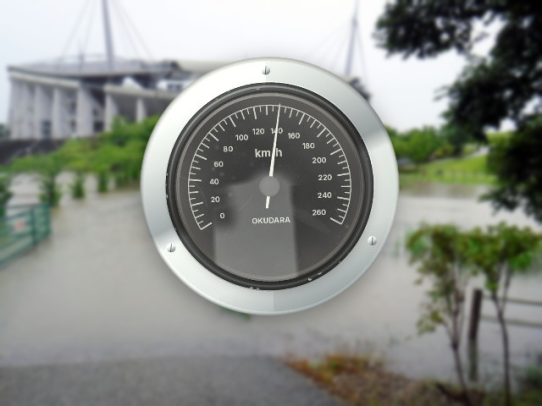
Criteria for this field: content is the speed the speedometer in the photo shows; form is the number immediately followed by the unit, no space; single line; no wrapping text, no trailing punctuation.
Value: 140km/h
